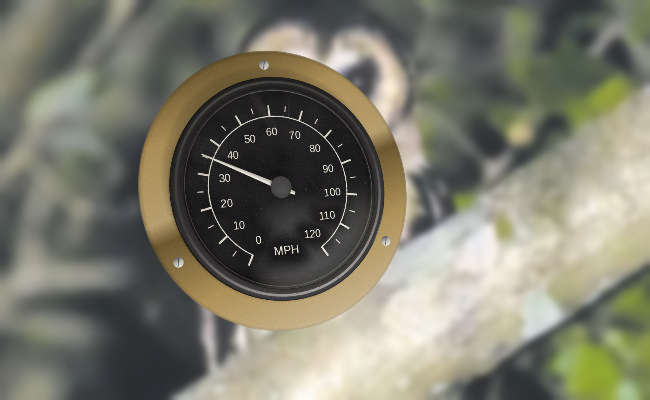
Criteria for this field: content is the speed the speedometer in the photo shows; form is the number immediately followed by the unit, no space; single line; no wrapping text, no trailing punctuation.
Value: 35mph
